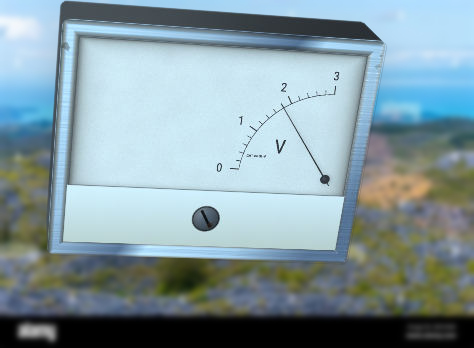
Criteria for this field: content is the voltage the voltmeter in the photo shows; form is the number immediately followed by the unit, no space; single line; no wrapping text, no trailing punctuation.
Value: 1.8V
